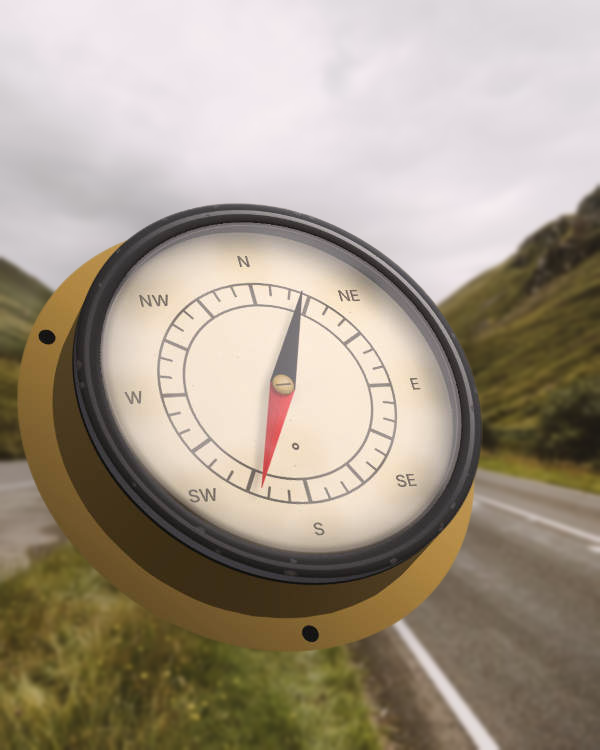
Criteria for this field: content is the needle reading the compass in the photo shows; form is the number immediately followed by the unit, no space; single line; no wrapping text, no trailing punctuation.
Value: 205°
